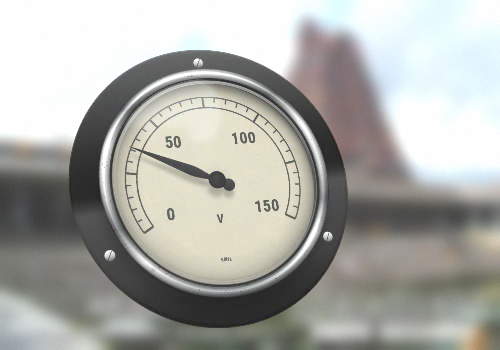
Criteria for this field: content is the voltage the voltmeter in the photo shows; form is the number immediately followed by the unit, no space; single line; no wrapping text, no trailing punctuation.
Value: 35V
